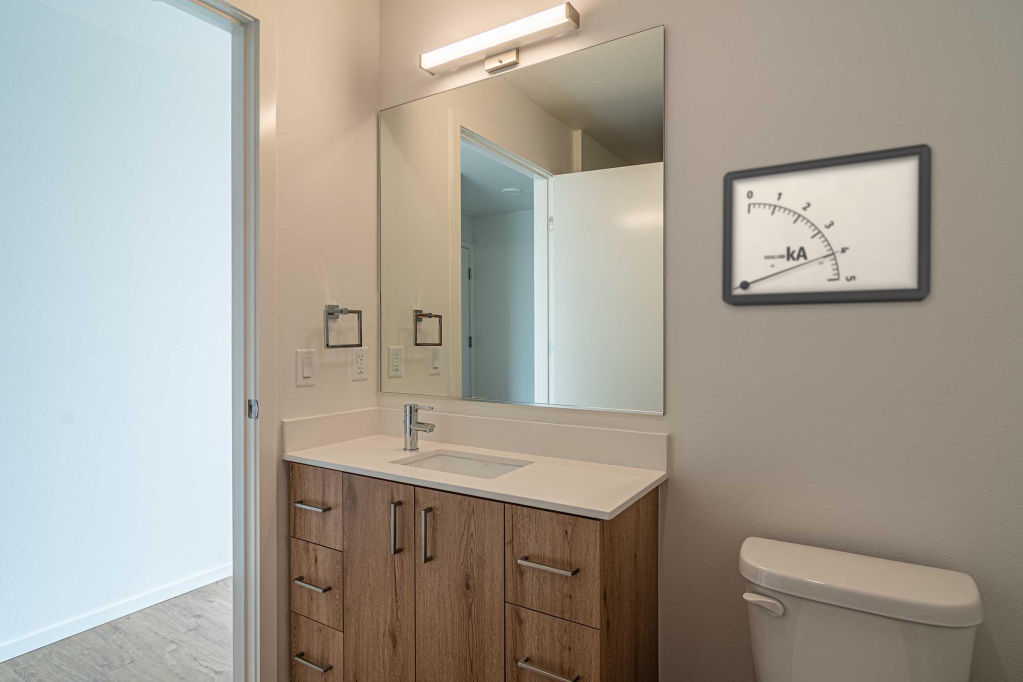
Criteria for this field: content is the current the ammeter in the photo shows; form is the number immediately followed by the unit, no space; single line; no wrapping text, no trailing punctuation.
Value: 4kA
